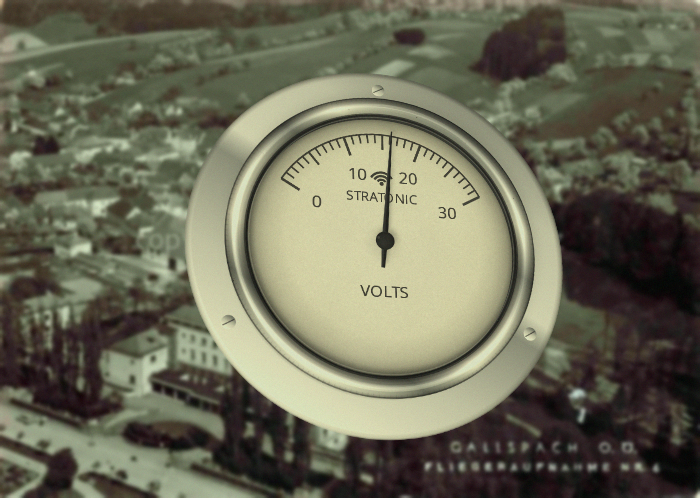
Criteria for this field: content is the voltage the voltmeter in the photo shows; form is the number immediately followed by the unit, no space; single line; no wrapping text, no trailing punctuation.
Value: 16V
